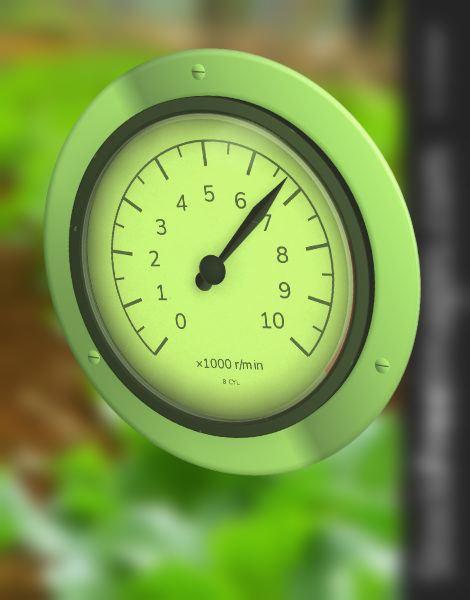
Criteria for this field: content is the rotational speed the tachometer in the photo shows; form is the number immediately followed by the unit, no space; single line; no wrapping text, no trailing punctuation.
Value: 6750rpm
